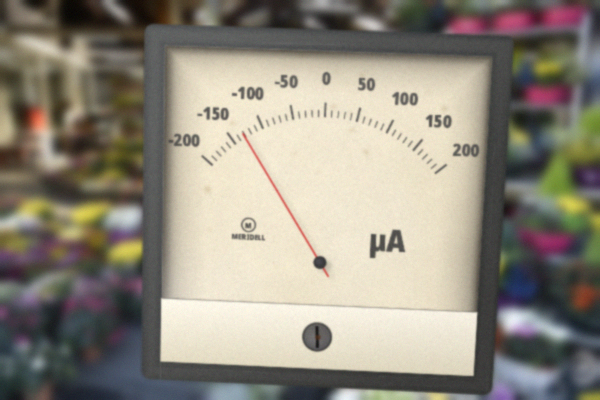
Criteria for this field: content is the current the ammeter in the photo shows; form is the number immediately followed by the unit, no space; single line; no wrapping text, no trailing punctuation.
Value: -130µA
